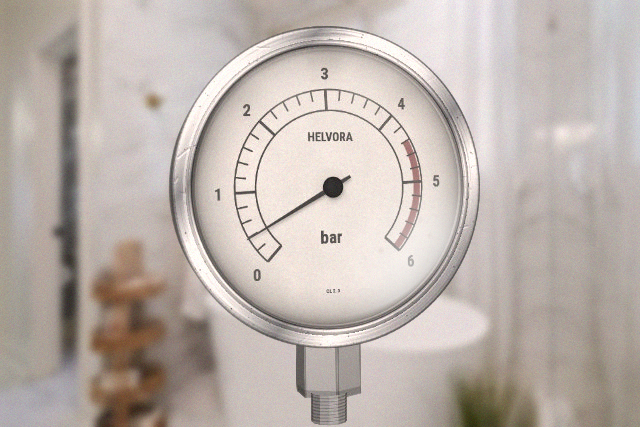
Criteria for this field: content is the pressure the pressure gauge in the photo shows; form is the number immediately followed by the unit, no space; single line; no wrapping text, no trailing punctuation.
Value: 0.4bar
